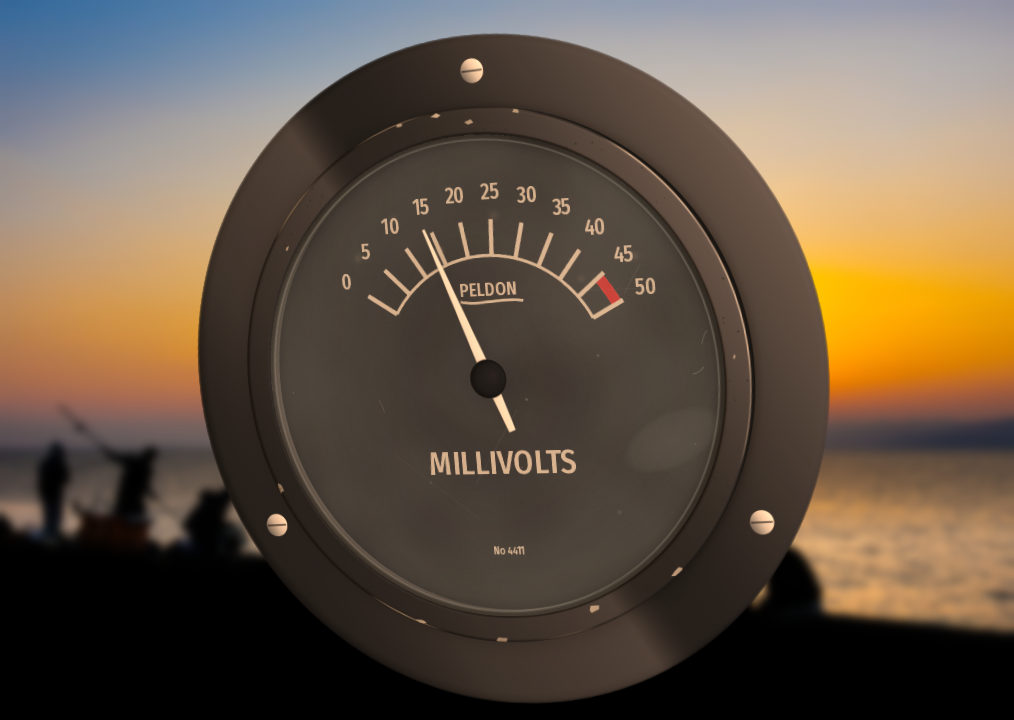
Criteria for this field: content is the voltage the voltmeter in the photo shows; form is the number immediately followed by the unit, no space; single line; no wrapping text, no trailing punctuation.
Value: 15mV
